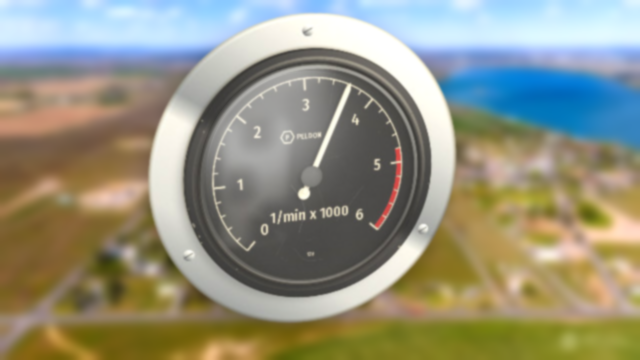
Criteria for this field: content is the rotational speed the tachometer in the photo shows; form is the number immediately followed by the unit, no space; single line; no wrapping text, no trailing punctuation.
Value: 3600rpm
